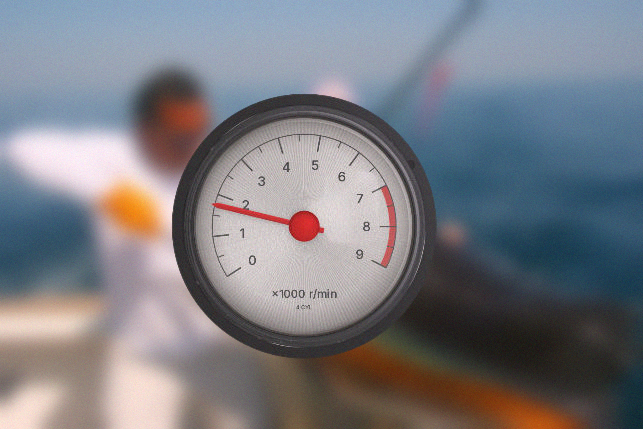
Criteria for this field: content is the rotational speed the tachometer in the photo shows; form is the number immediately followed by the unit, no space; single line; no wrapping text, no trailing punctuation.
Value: 1750rpm
